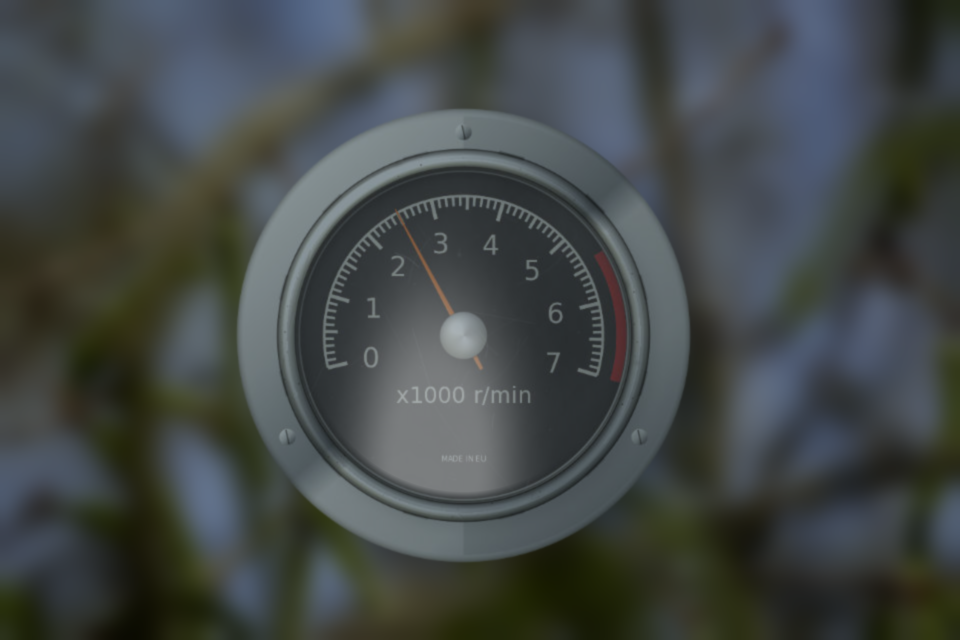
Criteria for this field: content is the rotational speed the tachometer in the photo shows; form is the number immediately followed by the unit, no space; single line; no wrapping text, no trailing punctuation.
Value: 2500rpm
